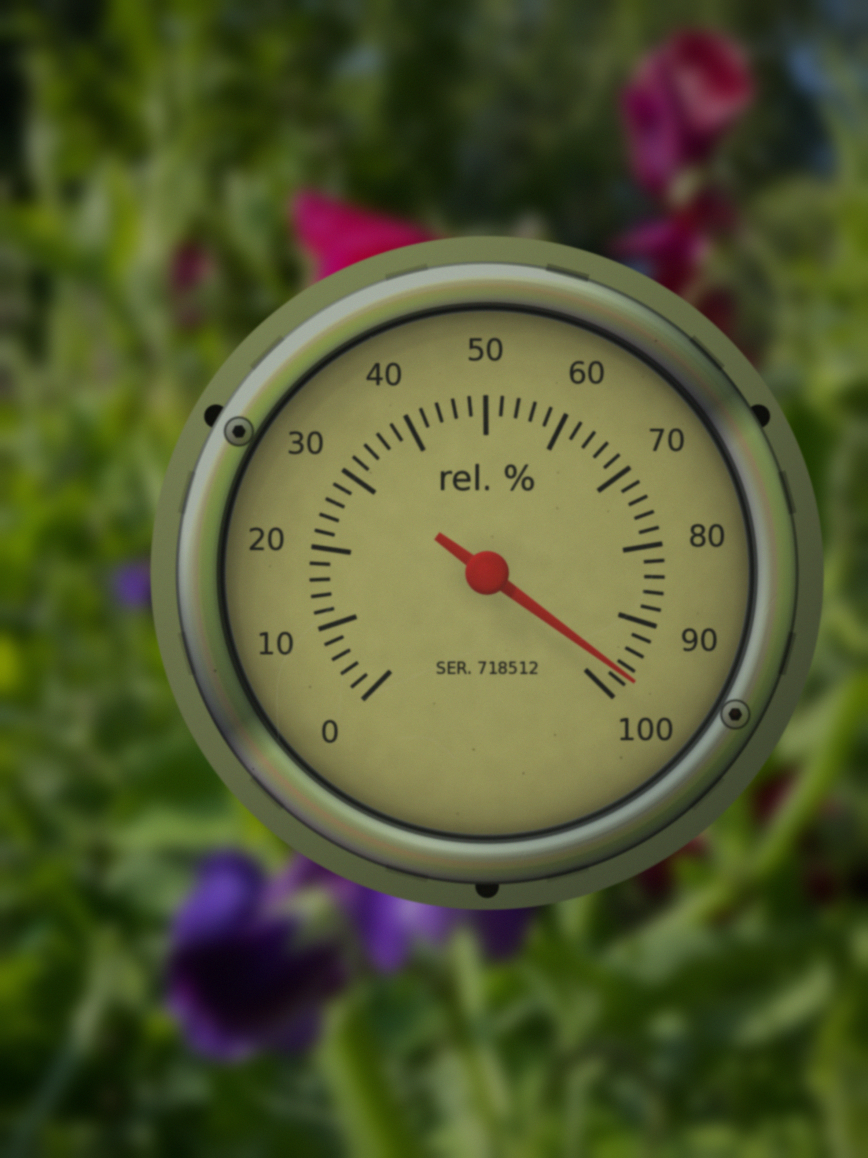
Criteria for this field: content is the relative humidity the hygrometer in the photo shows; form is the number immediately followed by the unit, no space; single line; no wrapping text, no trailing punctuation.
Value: 97%
